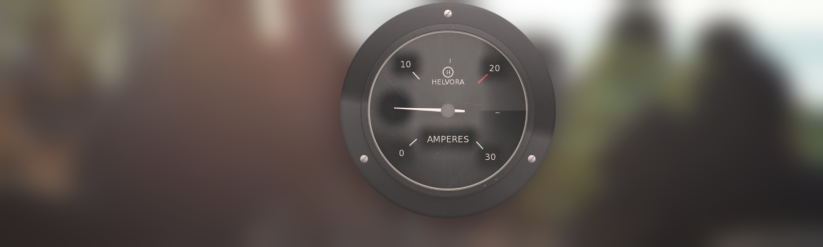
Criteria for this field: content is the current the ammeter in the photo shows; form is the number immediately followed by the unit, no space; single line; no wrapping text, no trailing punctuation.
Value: 5A
